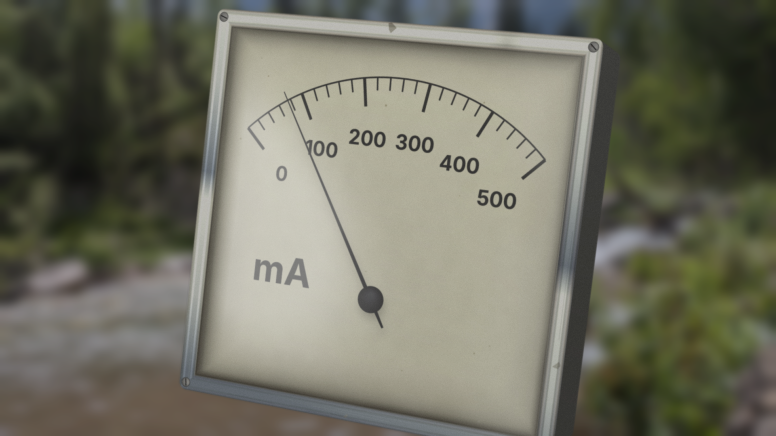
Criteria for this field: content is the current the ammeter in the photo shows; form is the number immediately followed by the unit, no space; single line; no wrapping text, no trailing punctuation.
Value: 80mA
